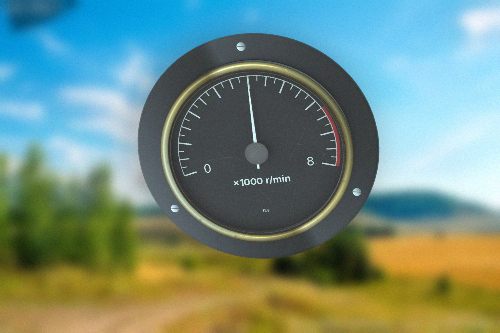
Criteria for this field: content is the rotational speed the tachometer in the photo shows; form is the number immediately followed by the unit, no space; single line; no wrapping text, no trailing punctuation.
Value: 4000rpm
